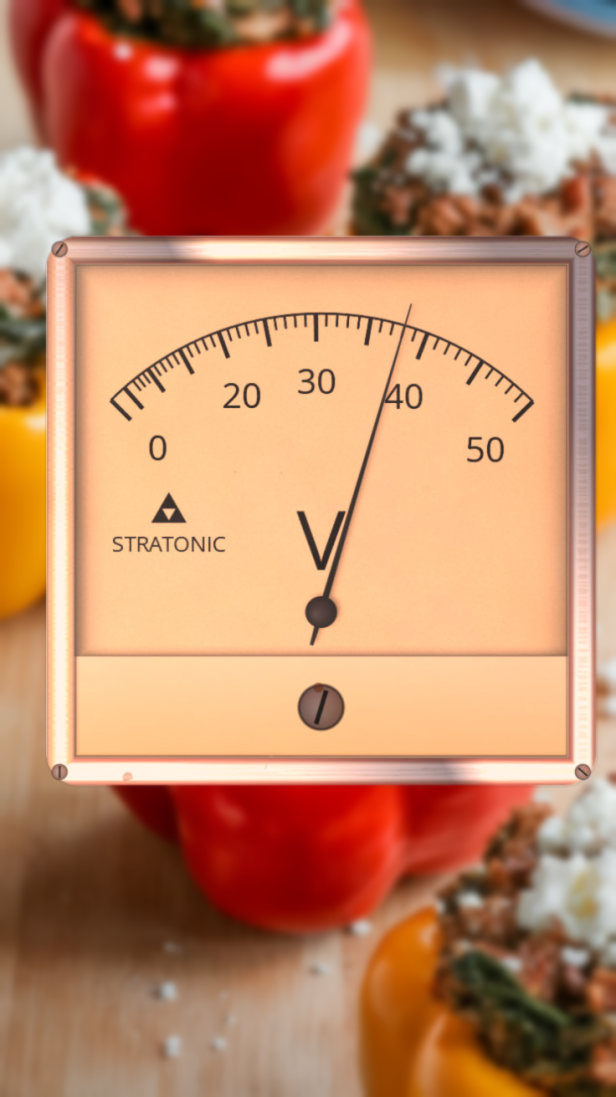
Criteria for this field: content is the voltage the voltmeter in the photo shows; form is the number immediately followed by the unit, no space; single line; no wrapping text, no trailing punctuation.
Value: 38V
